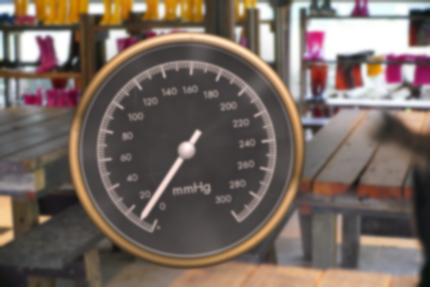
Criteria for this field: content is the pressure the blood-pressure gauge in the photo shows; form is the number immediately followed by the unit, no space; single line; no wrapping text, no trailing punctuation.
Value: 10mmHg
